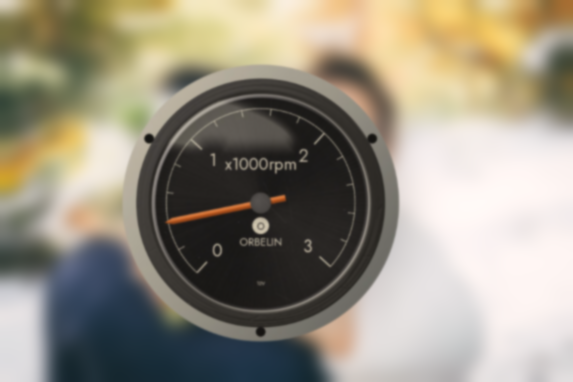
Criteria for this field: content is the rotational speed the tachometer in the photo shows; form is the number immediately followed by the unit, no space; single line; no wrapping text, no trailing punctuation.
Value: 400rpm
